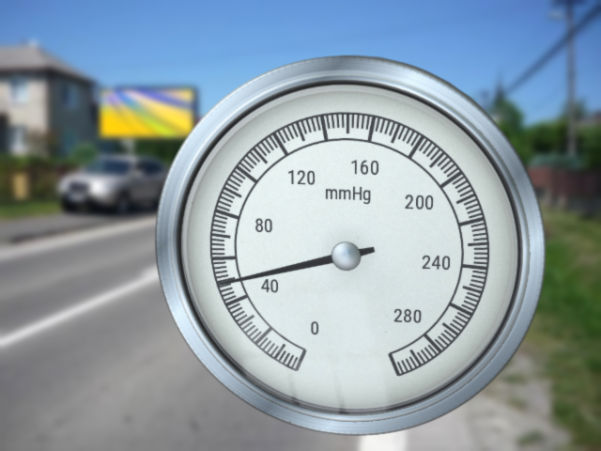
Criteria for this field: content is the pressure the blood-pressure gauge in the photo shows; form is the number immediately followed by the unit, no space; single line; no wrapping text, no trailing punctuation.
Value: 50mmHg
